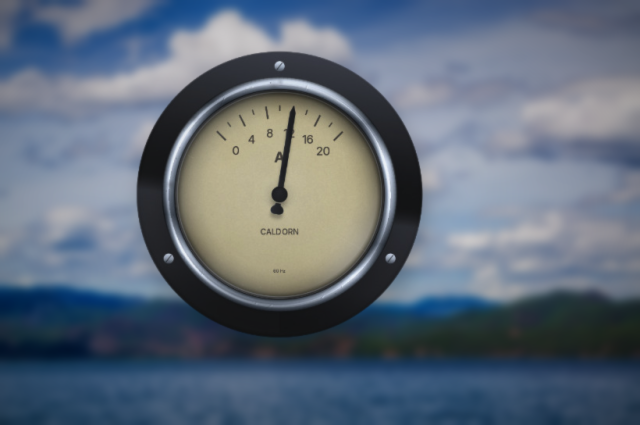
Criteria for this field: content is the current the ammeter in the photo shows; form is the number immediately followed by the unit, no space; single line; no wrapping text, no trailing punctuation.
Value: 12A
